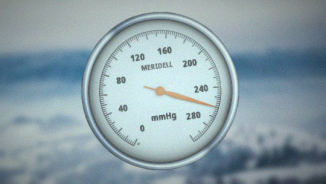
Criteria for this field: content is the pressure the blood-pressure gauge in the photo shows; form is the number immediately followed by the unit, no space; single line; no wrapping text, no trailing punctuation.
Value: 260mmHg
